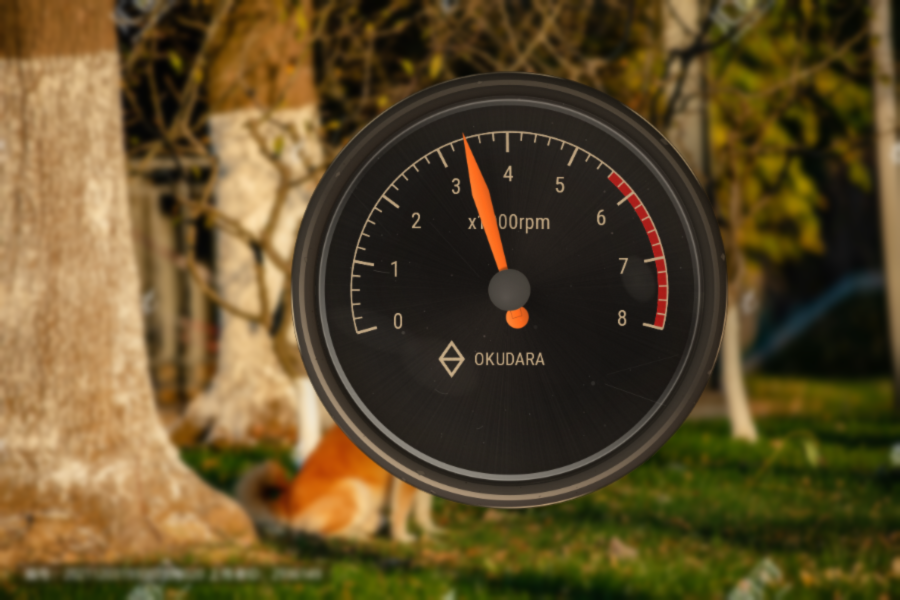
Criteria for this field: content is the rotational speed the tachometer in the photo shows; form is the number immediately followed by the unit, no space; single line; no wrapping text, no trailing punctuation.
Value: 3400rpm
